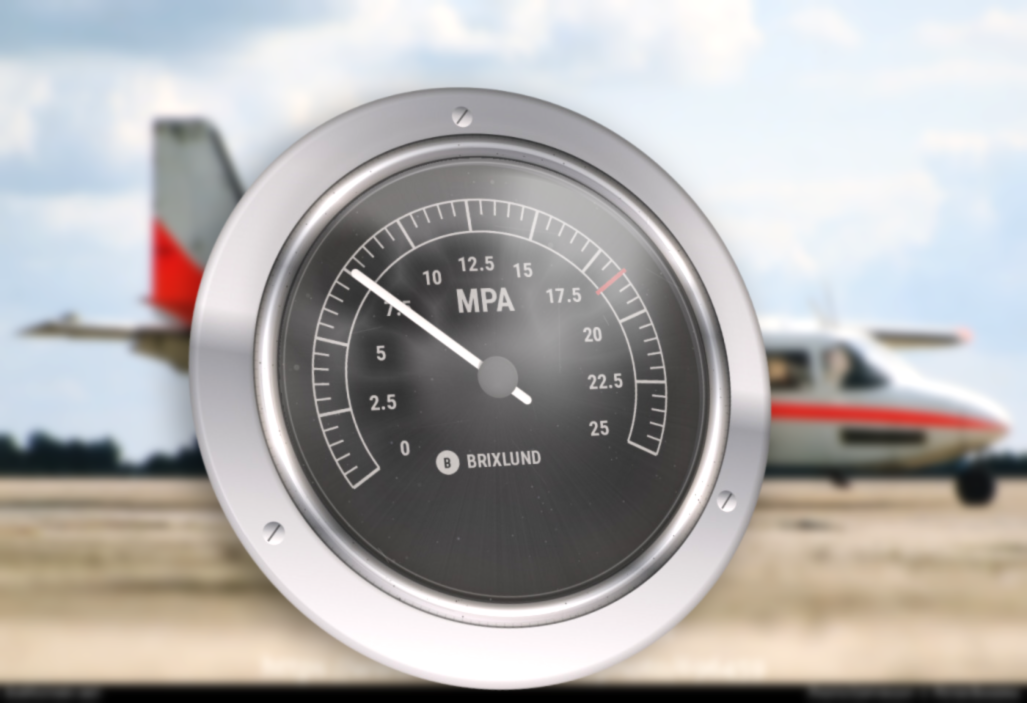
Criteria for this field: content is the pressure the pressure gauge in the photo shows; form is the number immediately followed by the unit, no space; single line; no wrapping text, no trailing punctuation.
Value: 7.5MPa
